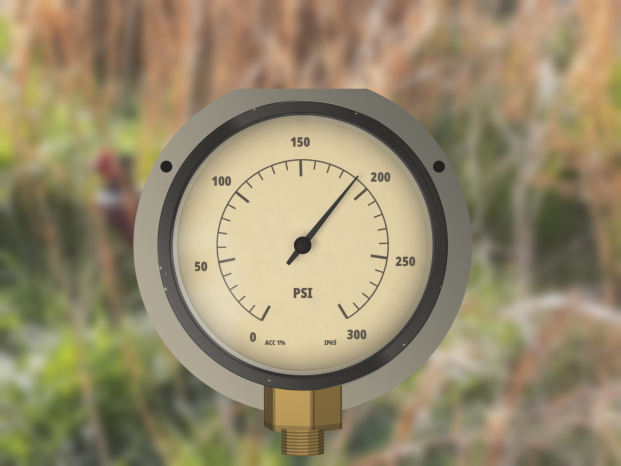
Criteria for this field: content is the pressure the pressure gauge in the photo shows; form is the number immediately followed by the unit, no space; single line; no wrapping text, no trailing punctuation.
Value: 190psi
